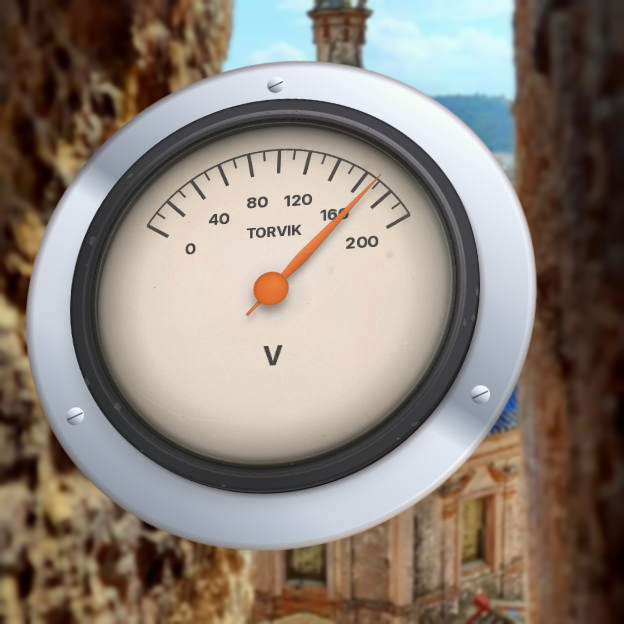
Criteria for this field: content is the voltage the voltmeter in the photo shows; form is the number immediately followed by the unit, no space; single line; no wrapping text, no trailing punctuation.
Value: 170V
